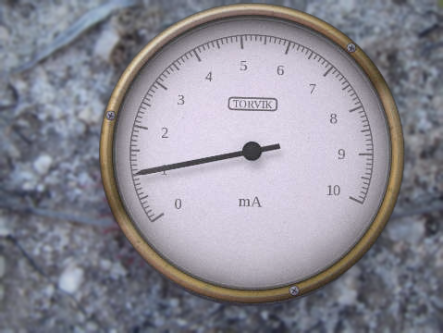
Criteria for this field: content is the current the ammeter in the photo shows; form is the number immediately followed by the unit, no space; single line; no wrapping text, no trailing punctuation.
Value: 1mA
